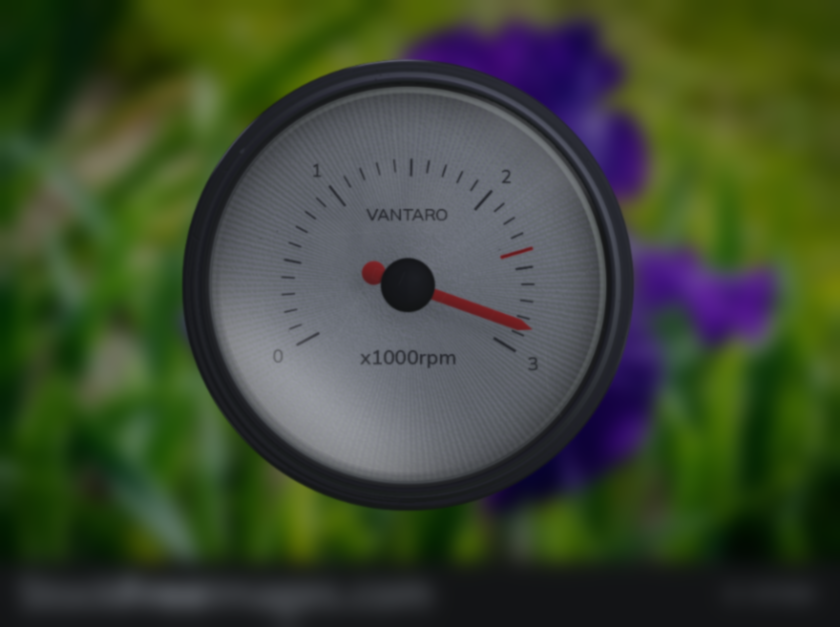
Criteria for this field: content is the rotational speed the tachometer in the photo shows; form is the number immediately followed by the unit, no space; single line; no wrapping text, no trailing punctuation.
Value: 2850rpm
